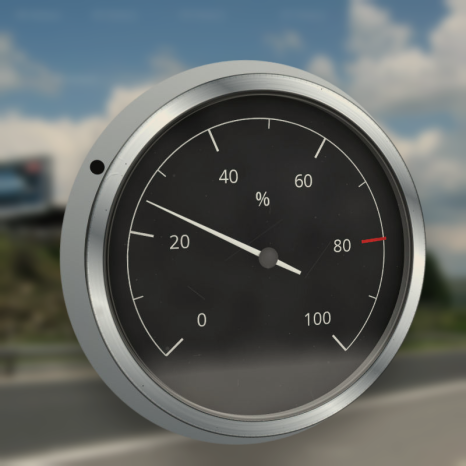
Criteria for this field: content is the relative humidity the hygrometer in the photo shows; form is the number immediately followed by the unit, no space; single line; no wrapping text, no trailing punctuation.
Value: 25%
